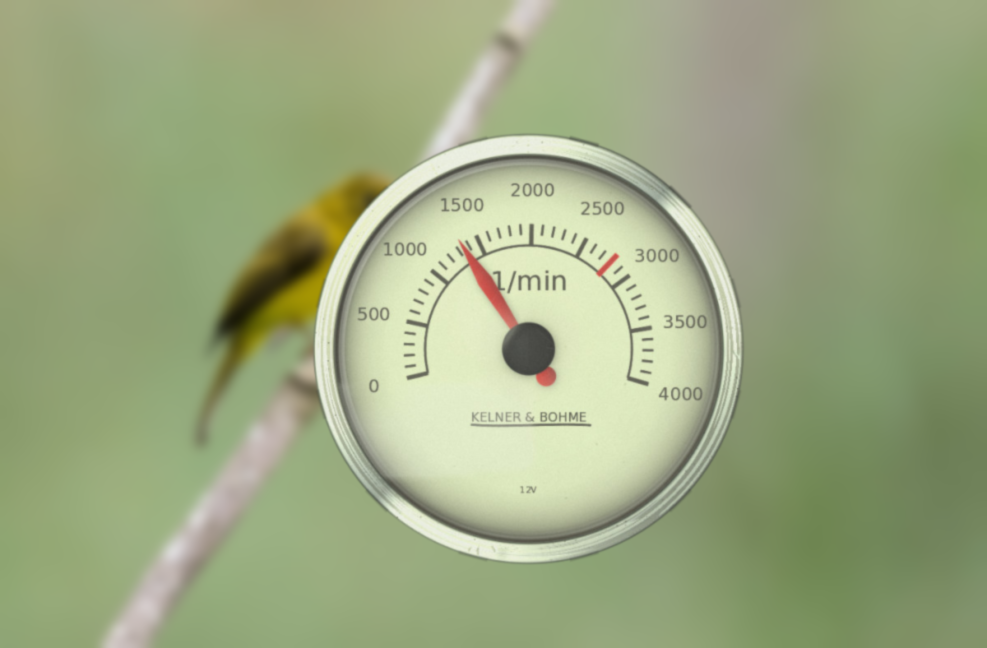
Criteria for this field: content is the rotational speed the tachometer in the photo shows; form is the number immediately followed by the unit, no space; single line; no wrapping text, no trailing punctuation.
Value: 1350rpm
